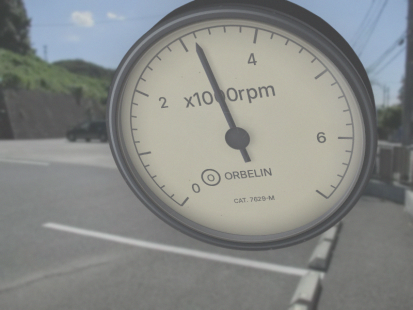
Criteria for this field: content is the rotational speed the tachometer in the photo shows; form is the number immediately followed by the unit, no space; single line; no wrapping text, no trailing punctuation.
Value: 3200rpm
